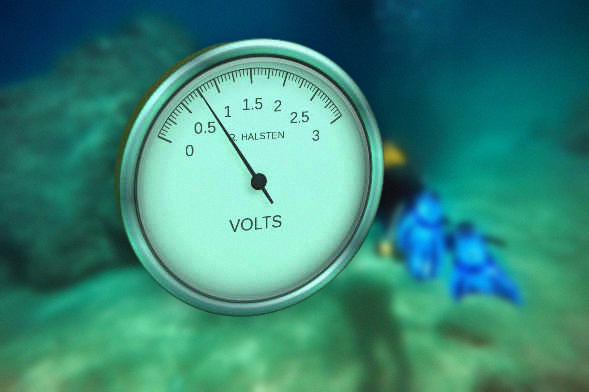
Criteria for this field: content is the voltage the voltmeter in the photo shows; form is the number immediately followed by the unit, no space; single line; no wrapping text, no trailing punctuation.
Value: 0.75V
